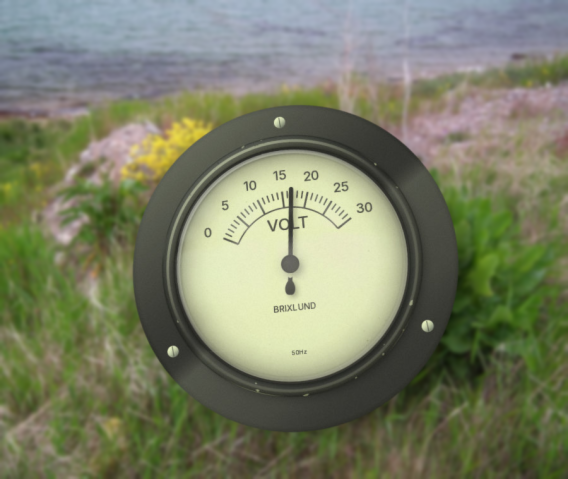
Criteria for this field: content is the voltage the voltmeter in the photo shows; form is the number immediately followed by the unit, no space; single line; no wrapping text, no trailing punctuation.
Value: 17V
